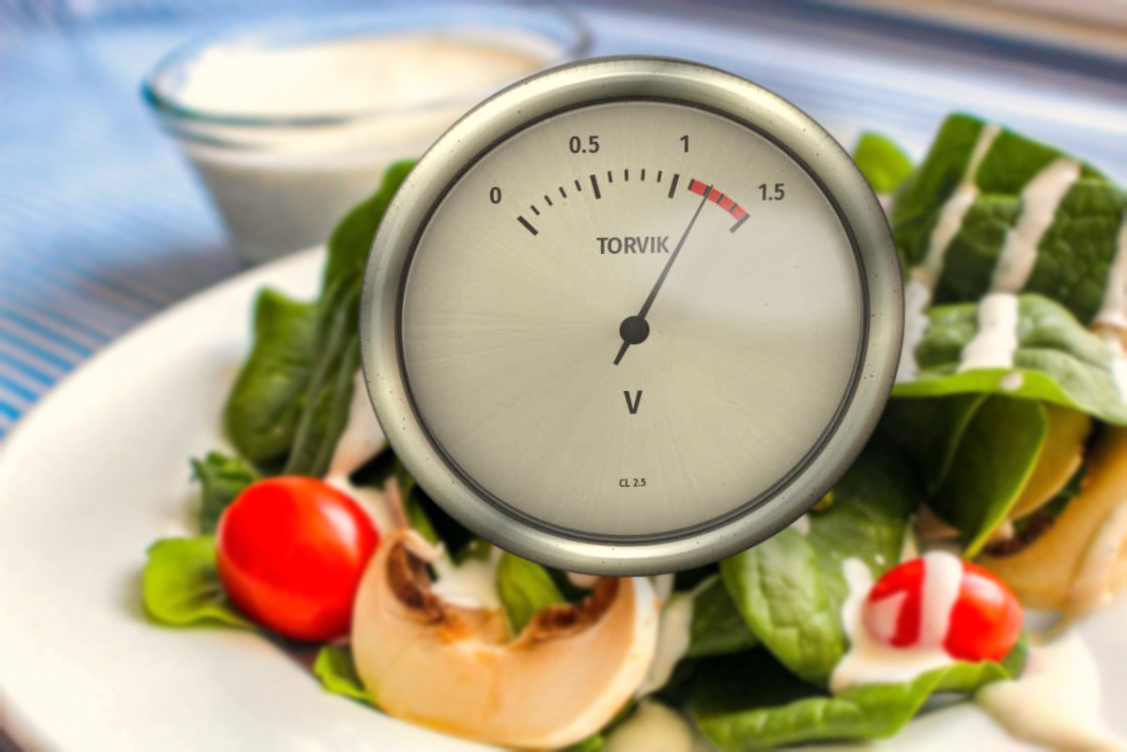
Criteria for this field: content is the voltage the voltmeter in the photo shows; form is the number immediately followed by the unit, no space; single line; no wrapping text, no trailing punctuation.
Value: 1.2V
